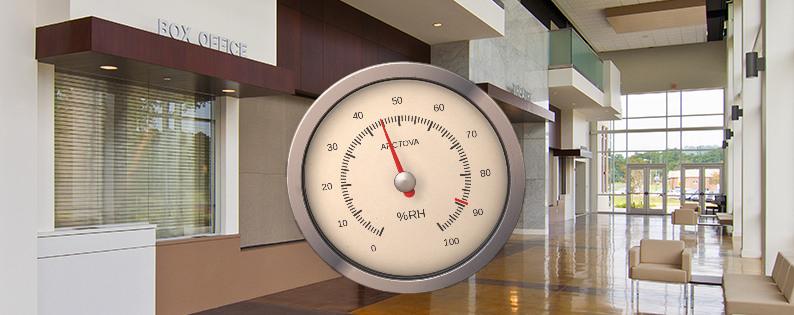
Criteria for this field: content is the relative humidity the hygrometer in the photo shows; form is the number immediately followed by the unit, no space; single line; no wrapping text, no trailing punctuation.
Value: 45%
